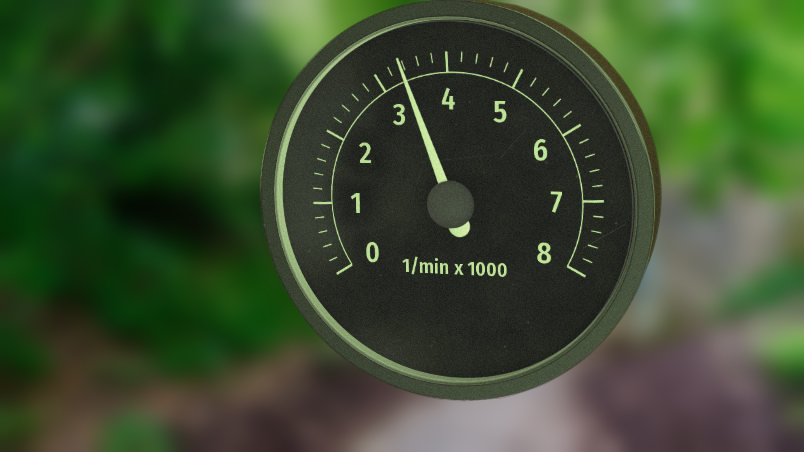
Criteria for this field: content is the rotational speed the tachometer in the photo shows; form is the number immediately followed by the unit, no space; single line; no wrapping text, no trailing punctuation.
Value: 3400rpm
